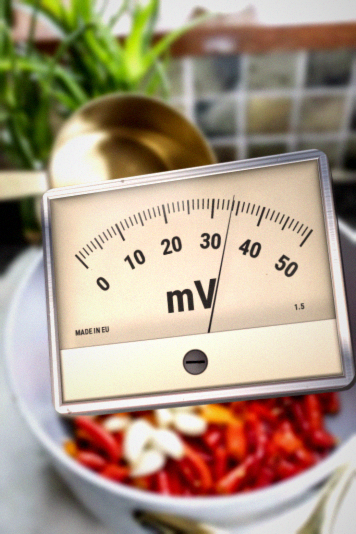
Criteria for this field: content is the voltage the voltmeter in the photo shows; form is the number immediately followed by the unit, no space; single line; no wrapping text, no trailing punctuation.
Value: 34mV
